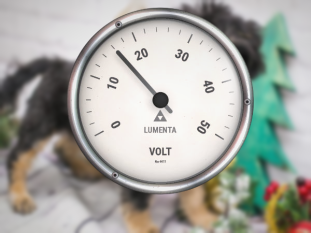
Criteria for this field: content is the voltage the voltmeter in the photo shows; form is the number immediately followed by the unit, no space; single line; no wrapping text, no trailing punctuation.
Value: 16V
